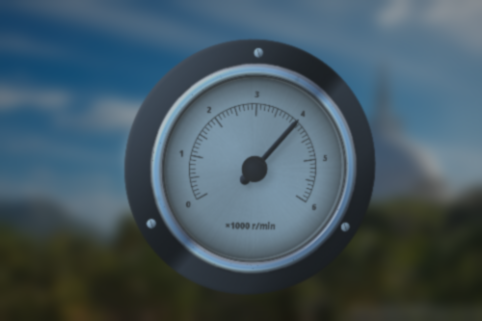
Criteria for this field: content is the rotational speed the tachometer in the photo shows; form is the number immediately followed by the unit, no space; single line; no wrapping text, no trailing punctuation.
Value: 4000rpm
